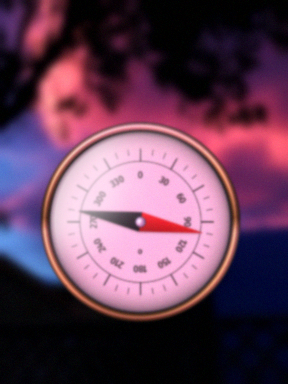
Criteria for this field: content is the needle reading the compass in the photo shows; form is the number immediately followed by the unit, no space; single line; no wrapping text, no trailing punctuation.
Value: 100°
